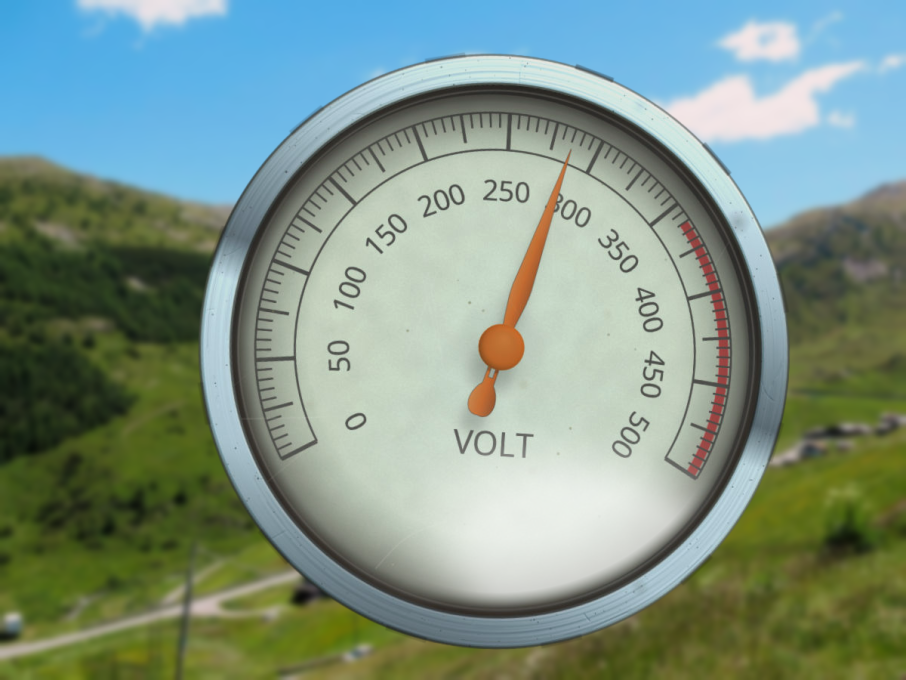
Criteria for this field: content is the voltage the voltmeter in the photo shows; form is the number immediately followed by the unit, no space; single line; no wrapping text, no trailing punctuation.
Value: 285V
